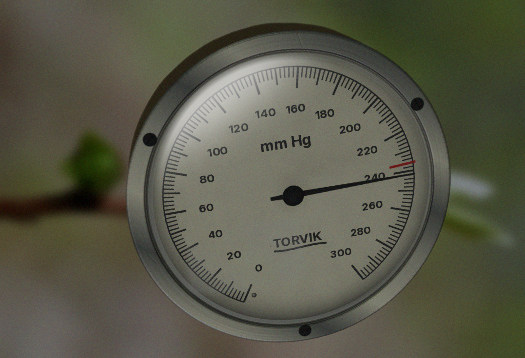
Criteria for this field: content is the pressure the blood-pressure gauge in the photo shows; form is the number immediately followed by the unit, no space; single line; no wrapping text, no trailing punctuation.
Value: 240mmHg
